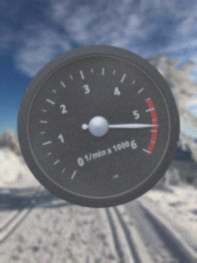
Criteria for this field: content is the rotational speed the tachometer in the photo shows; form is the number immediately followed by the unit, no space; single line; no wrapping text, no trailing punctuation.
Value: 5375rpm
